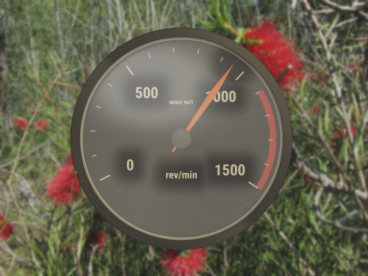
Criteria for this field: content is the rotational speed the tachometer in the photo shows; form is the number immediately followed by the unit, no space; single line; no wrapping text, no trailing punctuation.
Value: 950rpm
